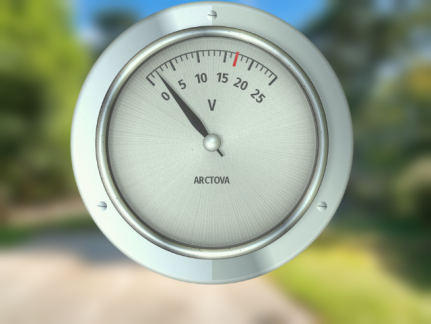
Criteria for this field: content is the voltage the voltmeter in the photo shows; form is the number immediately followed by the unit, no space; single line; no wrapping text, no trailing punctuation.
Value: 2V
